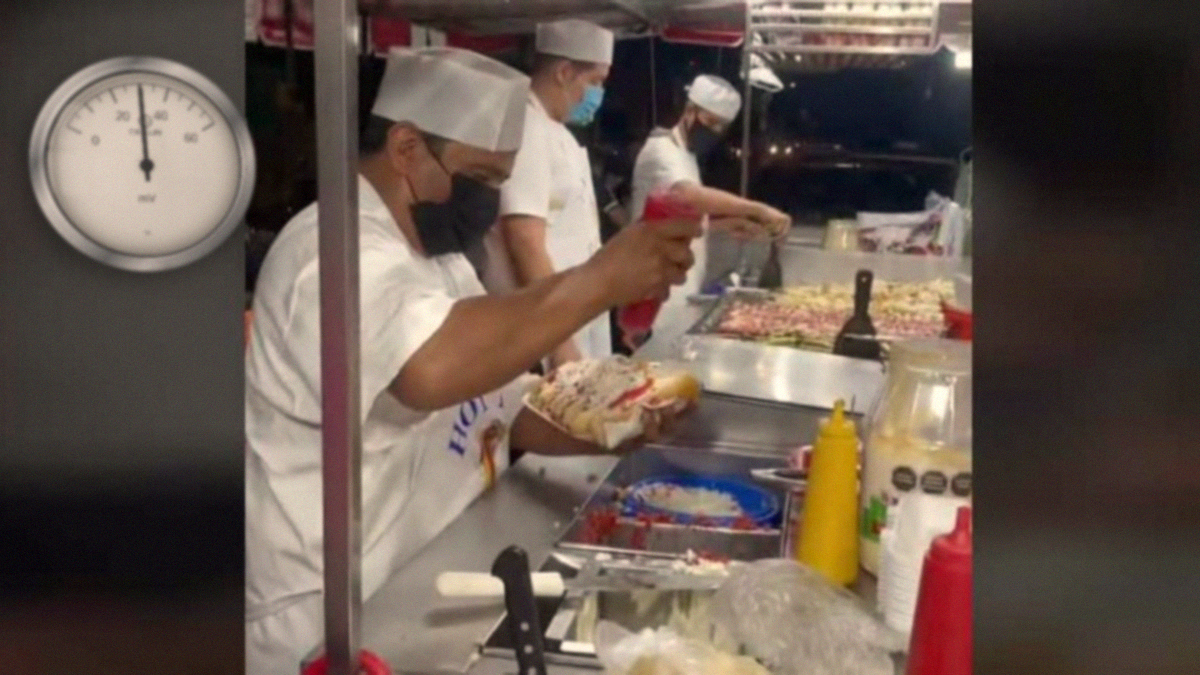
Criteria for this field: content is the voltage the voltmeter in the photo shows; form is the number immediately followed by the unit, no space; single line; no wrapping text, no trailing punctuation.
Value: 30mV
